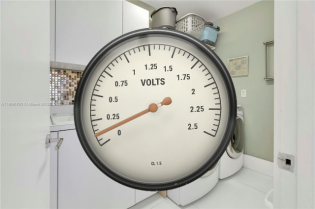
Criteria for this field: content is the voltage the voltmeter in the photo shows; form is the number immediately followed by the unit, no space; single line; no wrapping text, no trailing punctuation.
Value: 0.1V
